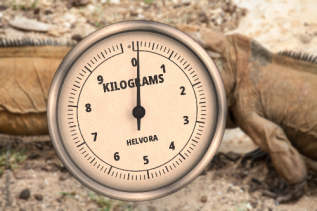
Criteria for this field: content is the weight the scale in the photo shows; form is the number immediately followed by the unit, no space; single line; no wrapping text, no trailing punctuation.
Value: 0.1kg
